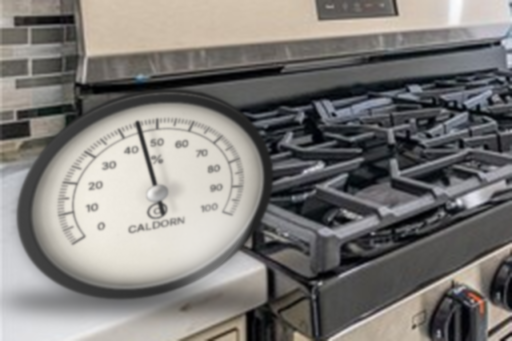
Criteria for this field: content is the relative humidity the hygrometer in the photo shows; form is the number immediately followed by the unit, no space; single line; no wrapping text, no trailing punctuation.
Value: 45%
